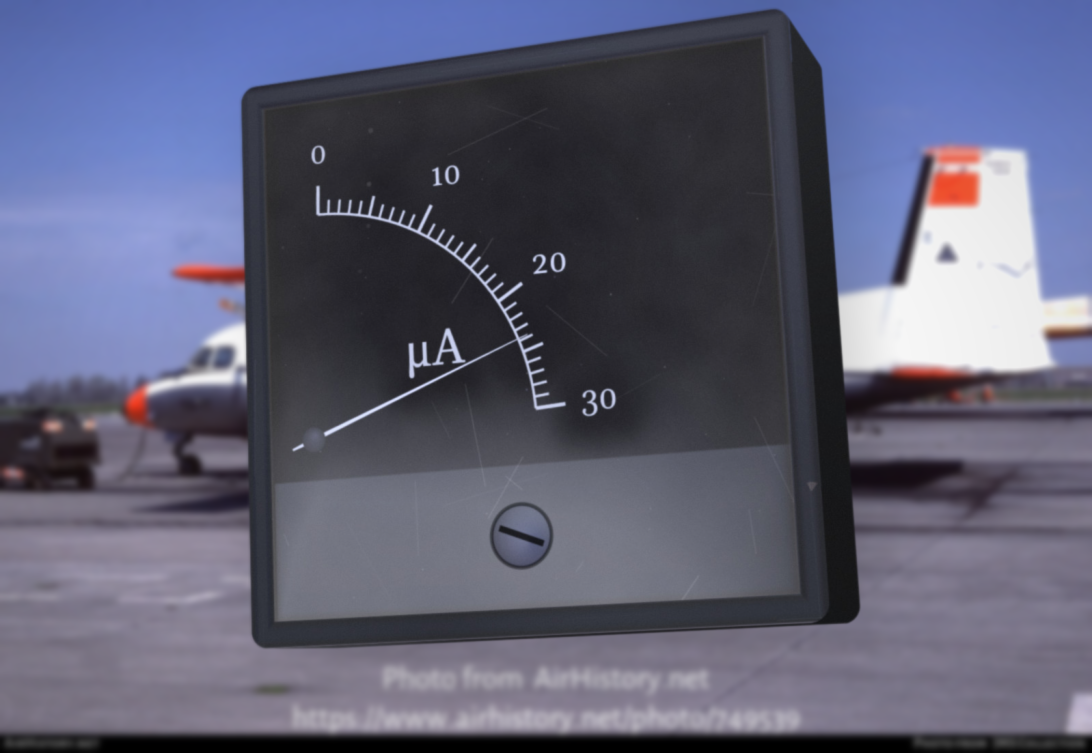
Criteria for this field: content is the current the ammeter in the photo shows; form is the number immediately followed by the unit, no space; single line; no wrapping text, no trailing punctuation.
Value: 24µA
